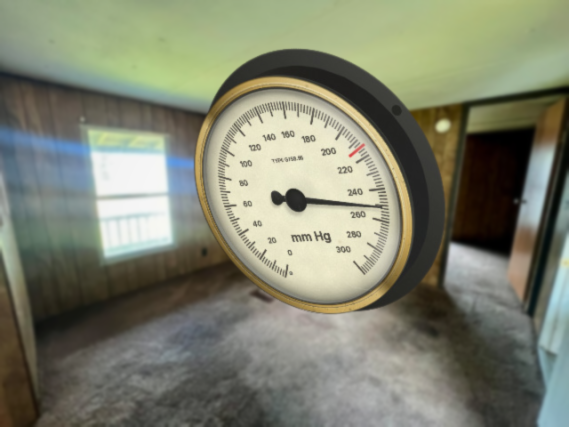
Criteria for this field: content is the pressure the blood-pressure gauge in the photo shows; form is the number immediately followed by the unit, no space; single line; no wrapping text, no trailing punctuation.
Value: 250mmHg
